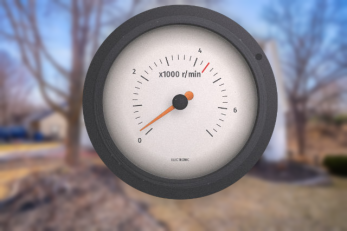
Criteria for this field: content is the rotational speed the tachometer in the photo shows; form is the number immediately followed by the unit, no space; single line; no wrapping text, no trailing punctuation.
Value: 200rpm
